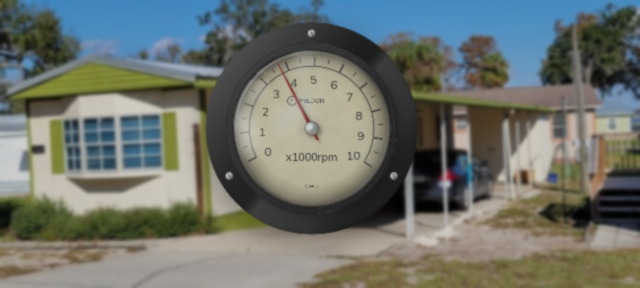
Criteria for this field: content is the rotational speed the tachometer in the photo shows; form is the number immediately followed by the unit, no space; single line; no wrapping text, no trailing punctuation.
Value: 3750rpm
